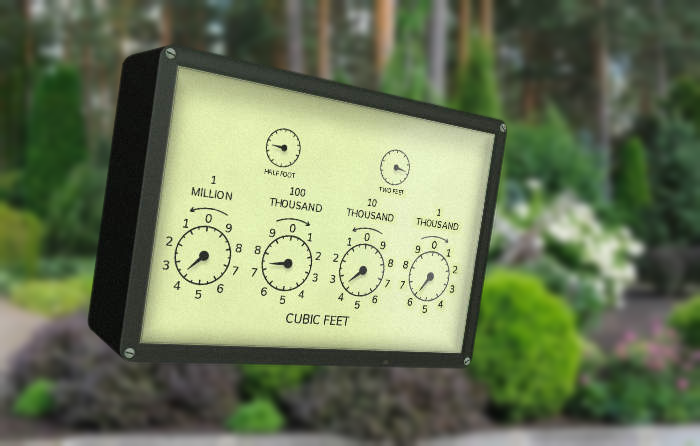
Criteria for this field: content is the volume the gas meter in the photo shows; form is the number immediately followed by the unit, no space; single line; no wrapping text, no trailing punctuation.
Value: 373600ft³
